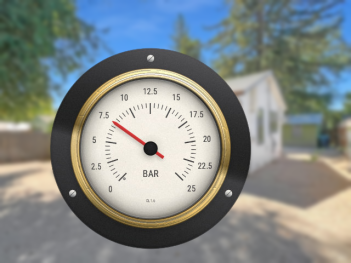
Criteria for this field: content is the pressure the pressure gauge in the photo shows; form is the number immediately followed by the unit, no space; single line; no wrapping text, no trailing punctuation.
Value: 7.5bar
